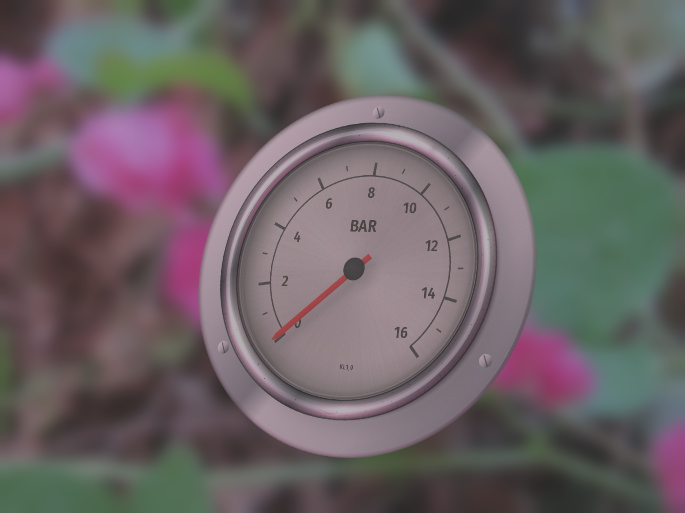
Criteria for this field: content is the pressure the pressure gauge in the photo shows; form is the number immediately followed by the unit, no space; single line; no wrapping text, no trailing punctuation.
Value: 0bar
